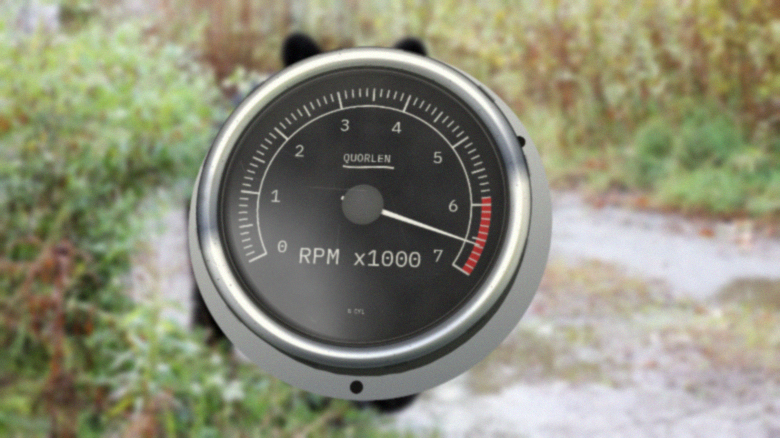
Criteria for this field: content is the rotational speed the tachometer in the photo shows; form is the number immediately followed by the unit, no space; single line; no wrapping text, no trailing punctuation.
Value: 6600rpm
